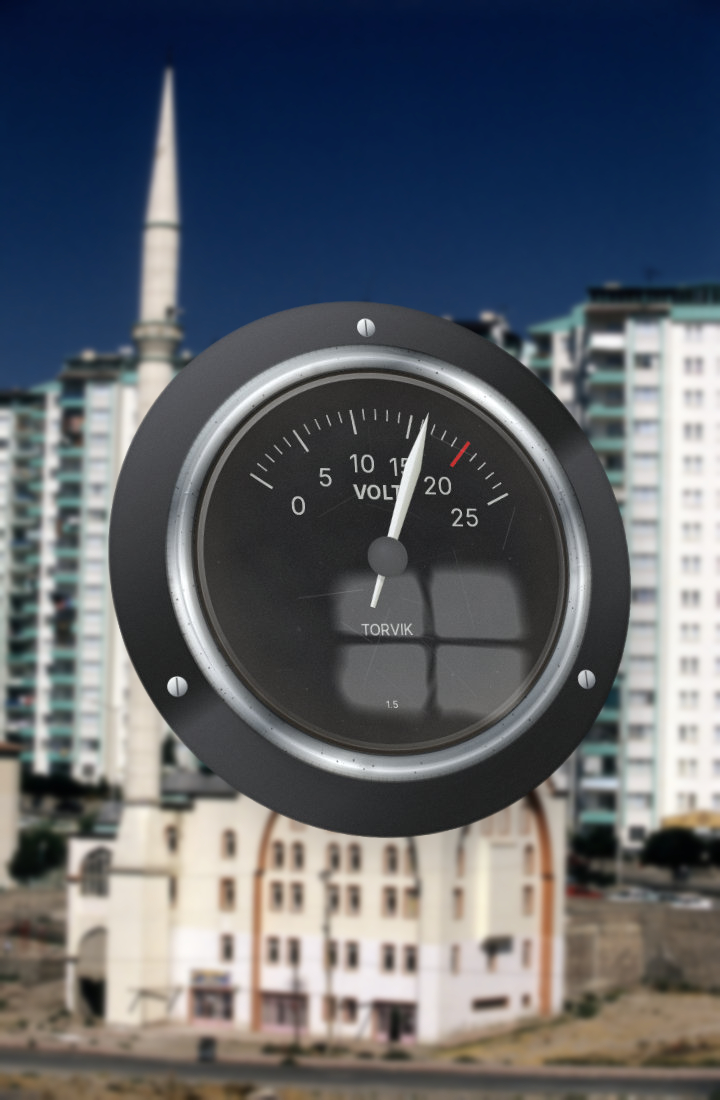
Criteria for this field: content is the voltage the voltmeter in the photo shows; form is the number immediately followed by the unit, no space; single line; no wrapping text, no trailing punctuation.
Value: 16V
